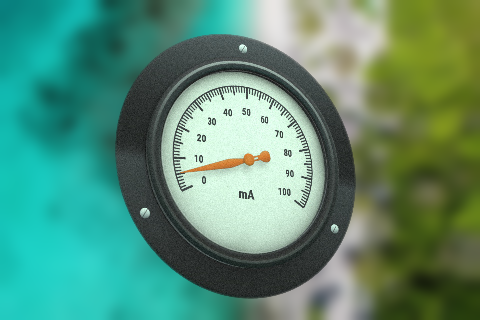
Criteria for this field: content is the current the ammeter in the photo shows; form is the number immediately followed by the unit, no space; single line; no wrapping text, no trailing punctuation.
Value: 5mA
